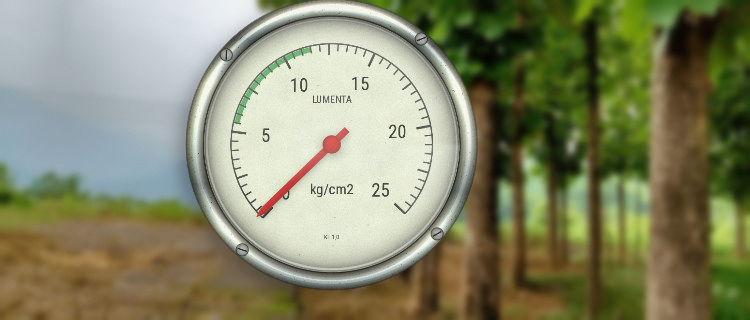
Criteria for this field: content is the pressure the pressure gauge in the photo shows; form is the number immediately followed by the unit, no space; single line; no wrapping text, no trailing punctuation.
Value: 0.25kg/cm²
